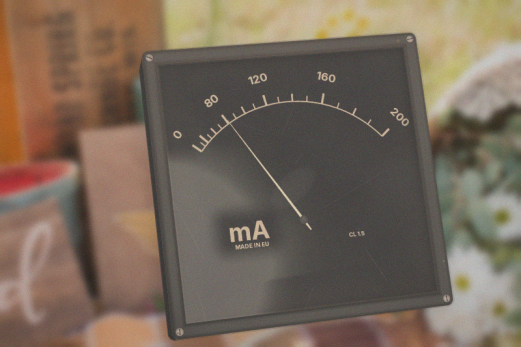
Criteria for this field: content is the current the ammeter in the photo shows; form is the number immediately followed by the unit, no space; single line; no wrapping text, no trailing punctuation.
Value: 80mA
